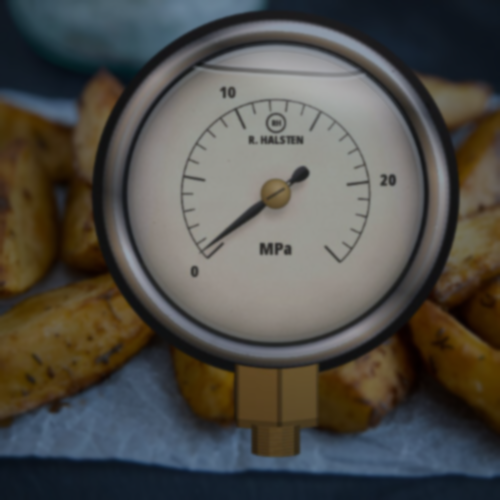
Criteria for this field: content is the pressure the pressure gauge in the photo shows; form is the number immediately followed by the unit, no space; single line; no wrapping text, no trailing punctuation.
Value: 0.5MPa
